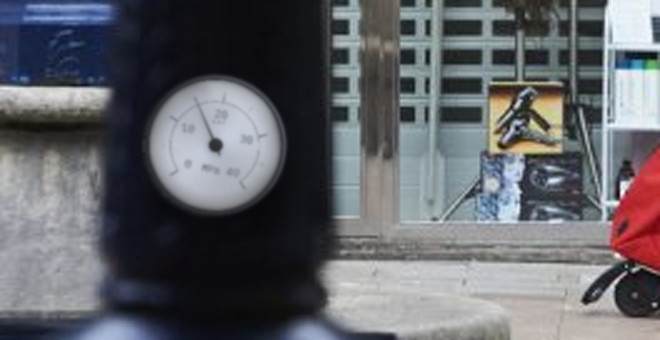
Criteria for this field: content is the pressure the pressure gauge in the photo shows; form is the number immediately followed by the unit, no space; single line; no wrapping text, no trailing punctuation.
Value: 15MPa
